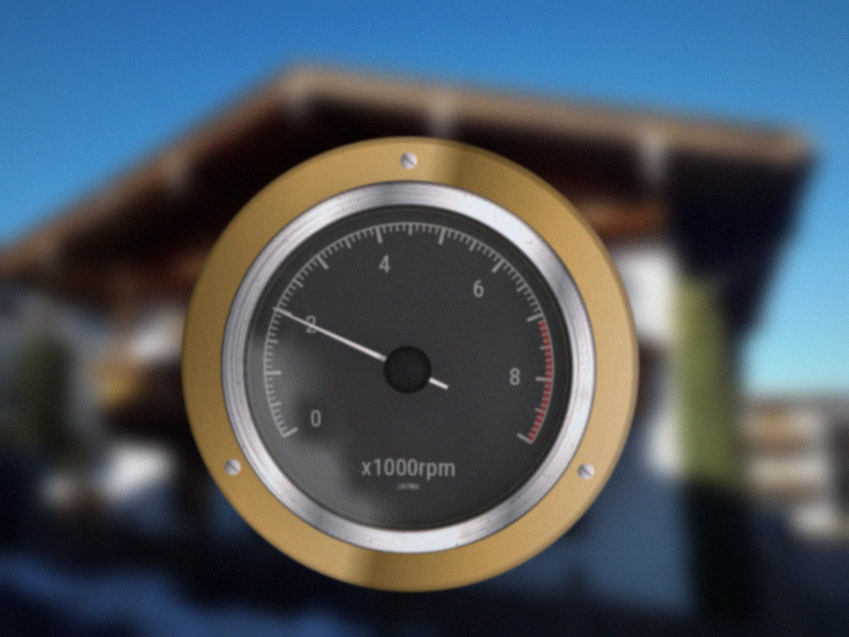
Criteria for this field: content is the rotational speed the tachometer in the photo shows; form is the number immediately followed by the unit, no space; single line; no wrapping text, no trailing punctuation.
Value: 2000rpm
